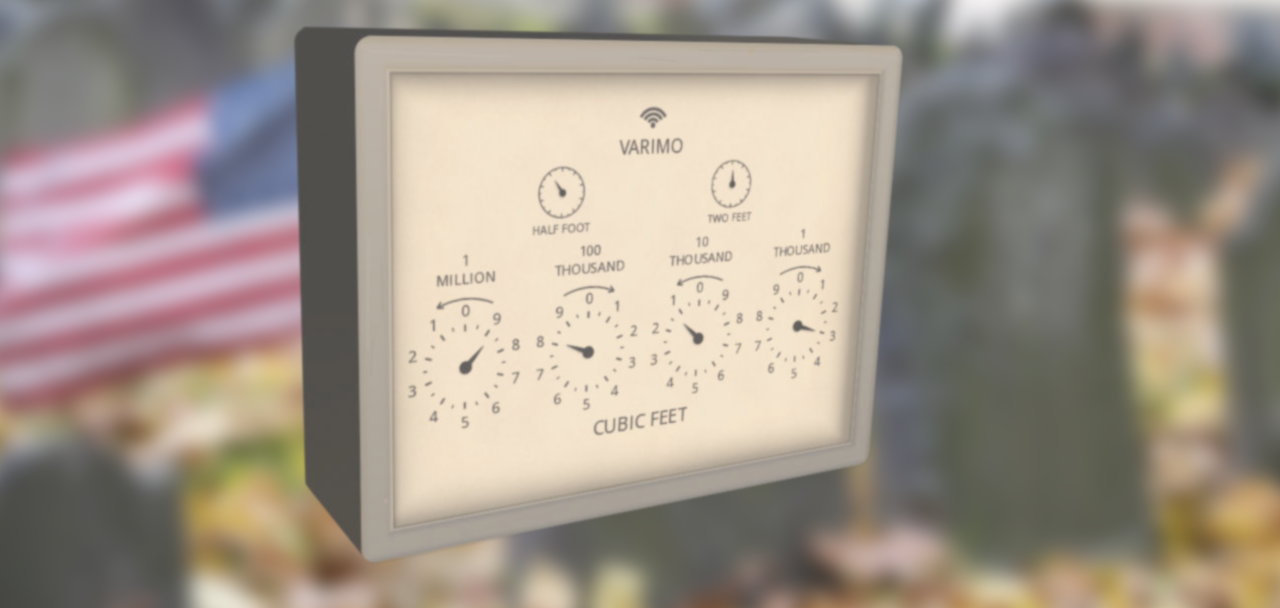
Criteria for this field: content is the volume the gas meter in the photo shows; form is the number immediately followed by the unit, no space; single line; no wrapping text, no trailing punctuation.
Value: 881300ft³
